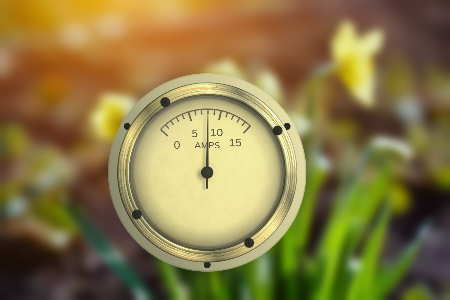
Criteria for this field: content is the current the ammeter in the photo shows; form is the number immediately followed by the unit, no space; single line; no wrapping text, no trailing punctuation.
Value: 8A
